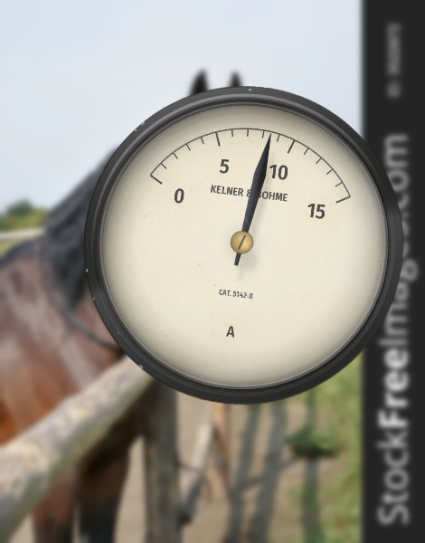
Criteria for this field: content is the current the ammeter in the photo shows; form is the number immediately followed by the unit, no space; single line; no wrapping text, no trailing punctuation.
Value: 8.5A
